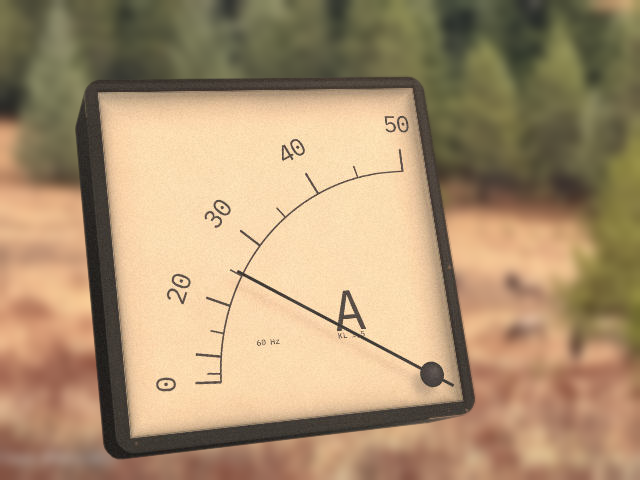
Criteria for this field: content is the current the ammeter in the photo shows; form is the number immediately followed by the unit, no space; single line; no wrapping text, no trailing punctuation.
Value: 25A
